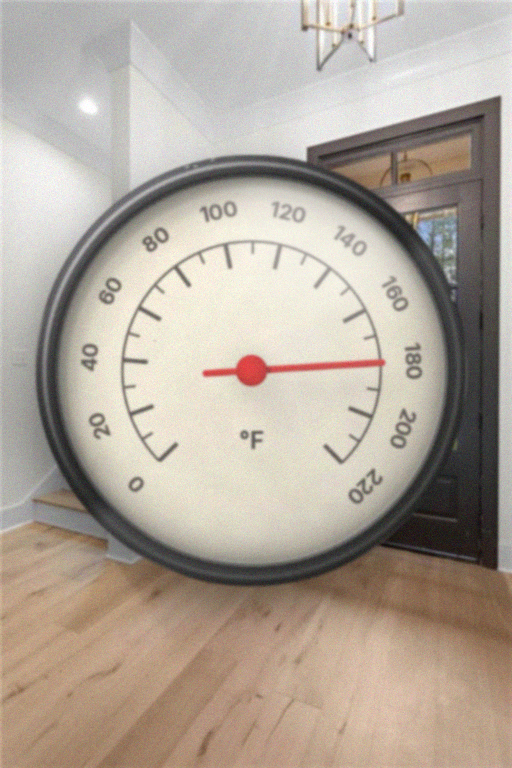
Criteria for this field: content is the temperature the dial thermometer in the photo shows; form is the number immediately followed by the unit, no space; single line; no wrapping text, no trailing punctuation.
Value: 180°F
